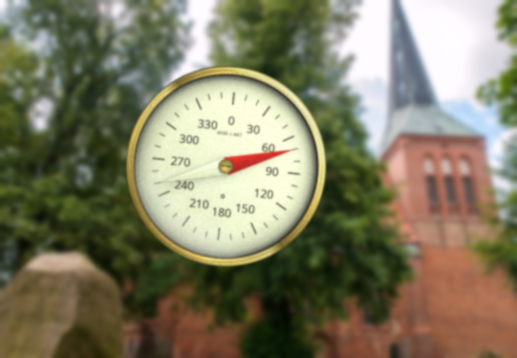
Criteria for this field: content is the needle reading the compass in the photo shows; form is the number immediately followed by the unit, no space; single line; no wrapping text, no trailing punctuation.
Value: 70°
